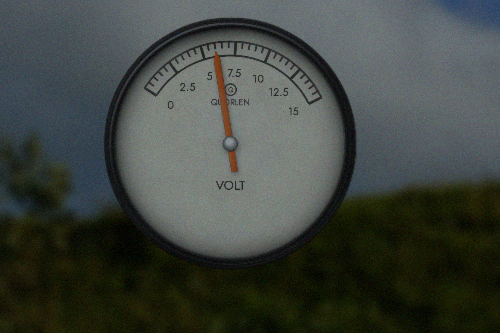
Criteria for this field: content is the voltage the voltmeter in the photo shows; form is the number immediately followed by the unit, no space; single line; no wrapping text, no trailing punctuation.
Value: 6V
